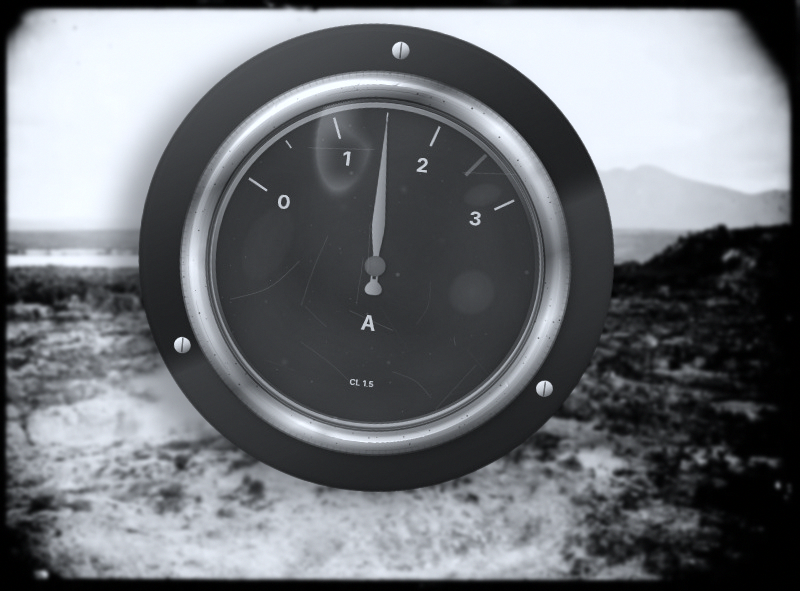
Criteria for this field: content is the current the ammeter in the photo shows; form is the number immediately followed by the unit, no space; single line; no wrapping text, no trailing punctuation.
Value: 1.5A
